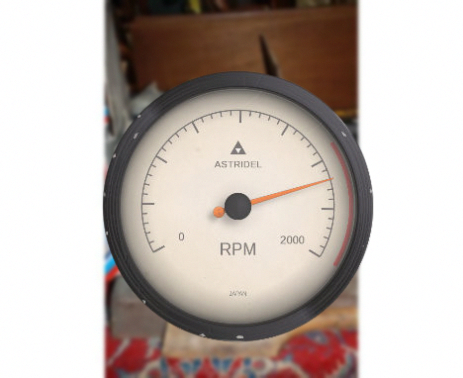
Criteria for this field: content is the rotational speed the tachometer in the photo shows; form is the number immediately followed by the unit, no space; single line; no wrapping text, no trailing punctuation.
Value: 1600rpm
